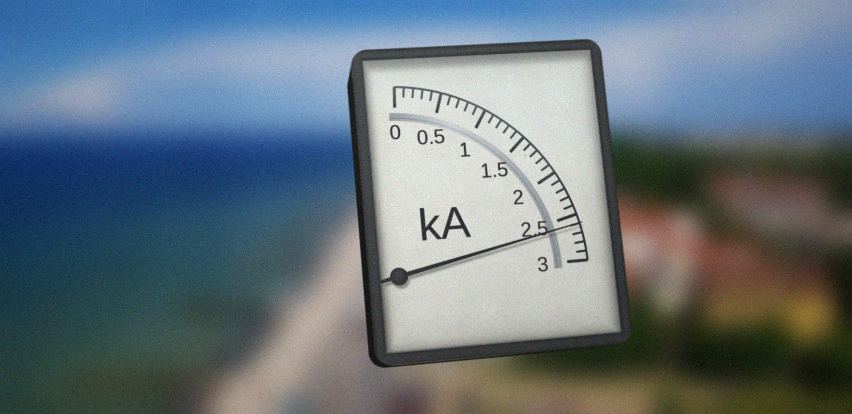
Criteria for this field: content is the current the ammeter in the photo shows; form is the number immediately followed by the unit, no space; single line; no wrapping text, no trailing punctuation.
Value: 2.6kA
